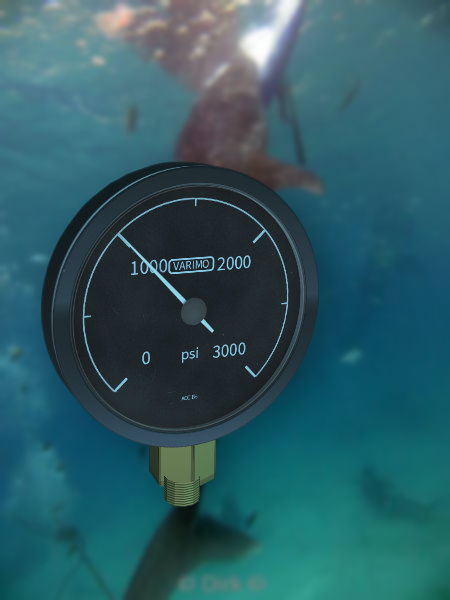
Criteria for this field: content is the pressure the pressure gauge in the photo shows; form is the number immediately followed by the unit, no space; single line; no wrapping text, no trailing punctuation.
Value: 1000psi
